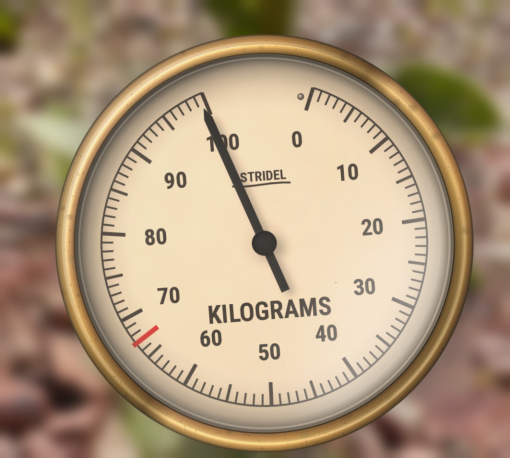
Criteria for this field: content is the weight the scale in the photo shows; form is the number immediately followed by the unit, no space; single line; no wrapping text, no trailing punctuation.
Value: 99.5kg
